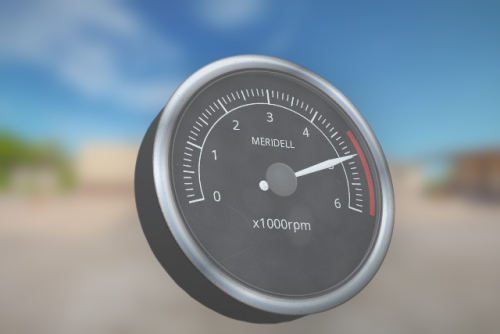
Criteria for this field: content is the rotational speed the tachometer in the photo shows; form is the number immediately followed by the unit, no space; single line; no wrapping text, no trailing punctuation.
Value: 5000rpm
